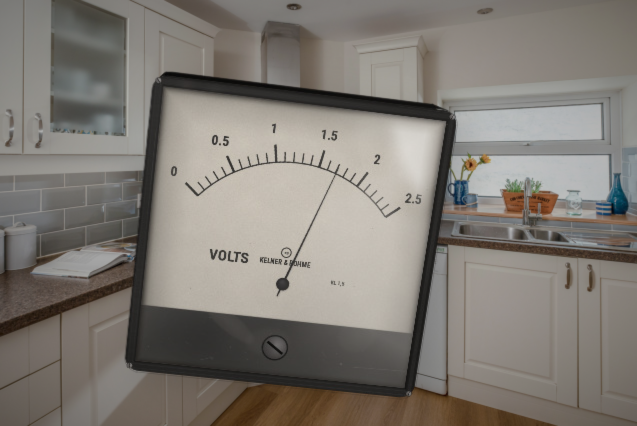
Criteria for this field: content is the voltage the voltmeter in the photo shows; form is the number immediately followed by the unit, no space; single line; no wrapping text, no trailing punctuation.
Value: 1.7V
